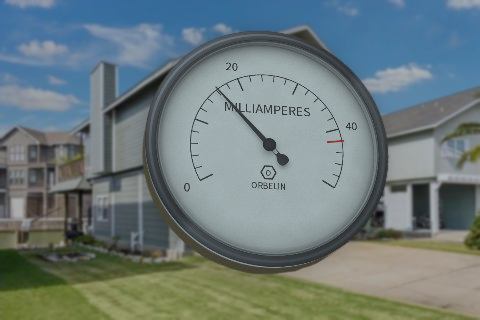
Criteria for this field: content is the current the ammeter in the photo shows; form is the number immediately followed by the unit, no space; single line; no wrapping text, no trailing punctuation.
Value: 16mA
